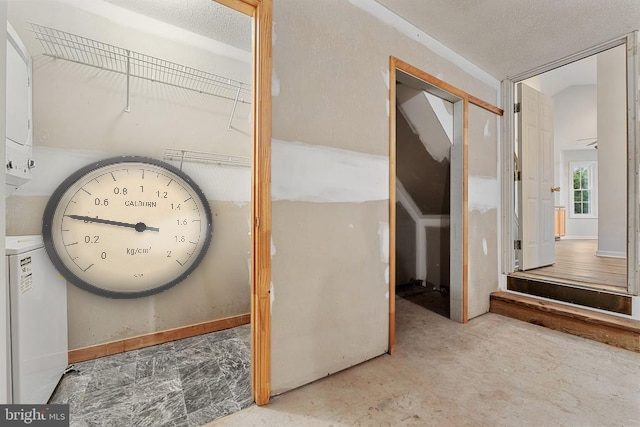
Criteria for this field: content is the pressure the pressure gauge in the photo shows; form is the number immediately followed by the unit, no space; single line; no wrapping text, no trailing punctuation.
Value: 0.4kg/cm²
